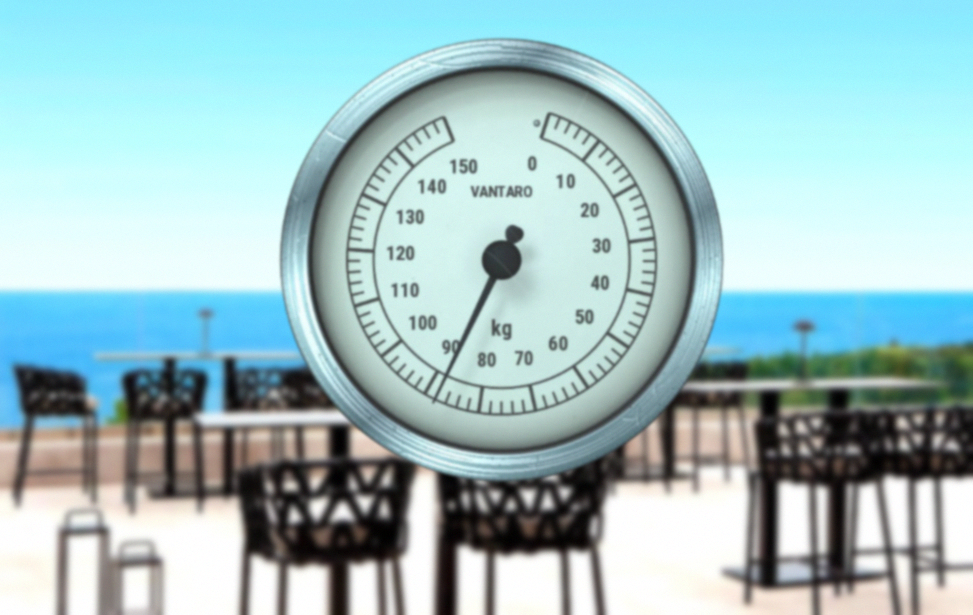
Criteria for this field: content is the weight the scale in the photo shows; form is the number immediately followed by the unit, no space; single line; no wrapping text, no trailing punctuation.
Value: 88kg
